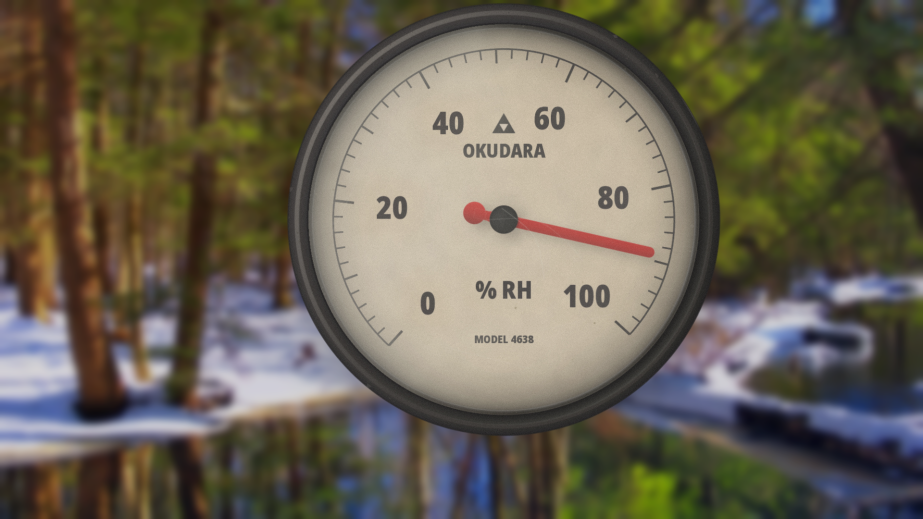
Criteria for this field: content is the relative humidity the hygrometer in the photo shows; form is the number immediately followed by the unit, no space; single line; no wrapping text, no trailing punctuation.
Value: 89%
